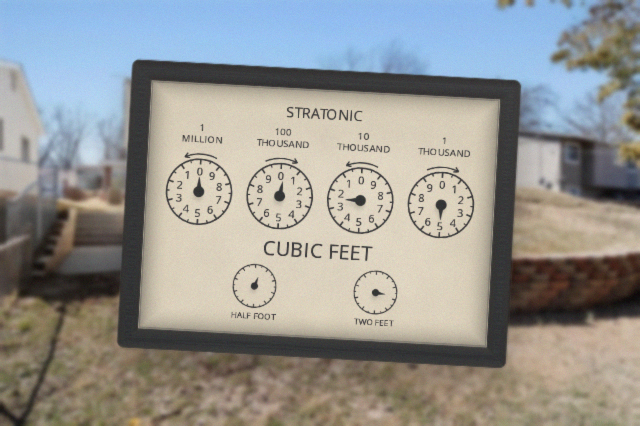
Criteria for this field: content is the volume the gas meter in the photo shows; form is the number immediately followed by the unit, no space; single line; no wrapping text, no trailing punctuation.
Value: 2500ft³
